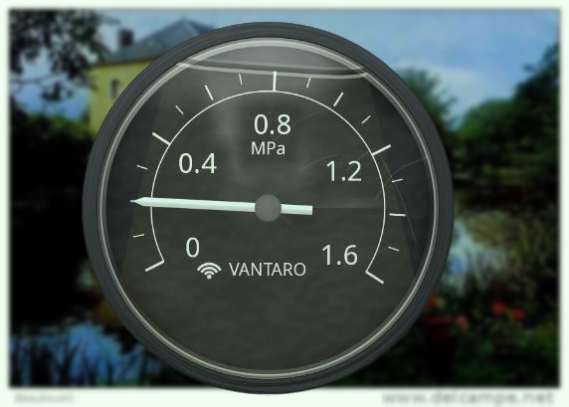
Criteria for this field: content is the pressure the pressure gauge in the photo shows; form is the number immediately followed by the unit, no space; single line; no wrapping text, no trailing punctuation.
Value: 0.2MPa
